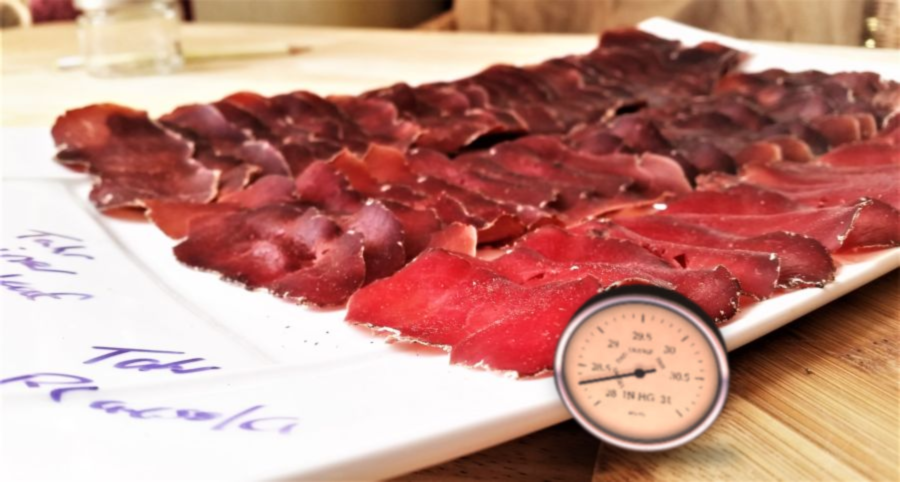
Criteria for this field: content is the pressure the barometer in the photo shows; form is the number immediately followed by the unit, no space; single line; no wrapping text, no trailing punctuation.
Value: 28.3inHg
